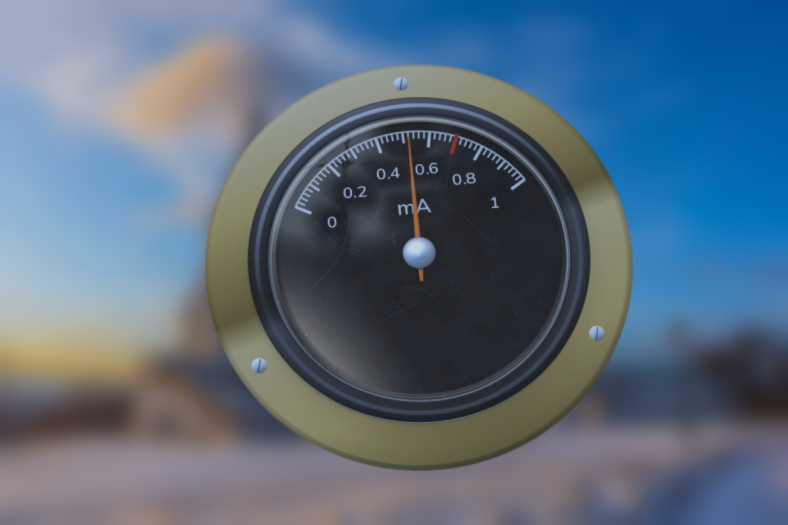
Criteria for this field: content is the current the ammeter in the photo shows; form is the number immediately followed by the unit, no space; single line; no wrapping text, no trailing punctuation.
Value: 0.52mA
